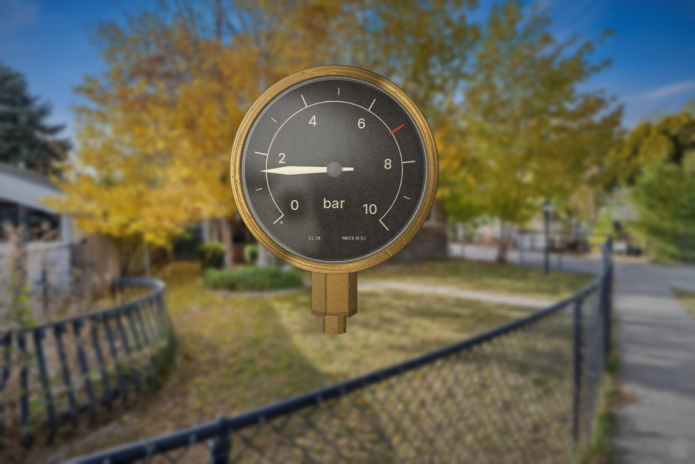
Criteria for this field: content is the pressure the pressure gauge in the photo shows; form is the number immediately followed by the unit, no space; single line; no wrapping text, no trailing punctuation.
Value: 1.5bar
